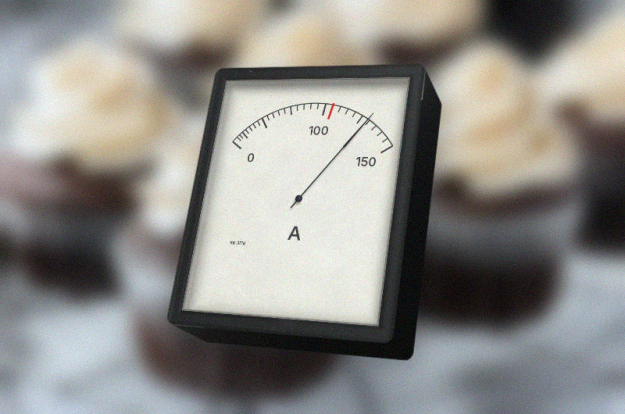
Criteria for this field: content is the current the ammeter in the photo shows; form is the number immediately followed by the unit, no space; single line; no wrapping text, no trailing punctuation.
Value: 130A
